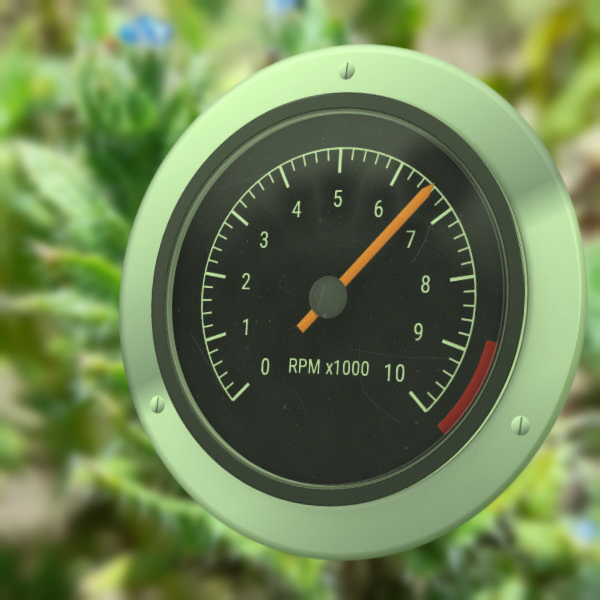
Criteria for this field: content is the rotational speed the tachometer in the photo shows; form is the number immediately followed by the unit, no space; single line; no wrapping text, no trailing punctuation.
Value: 6600rpm
